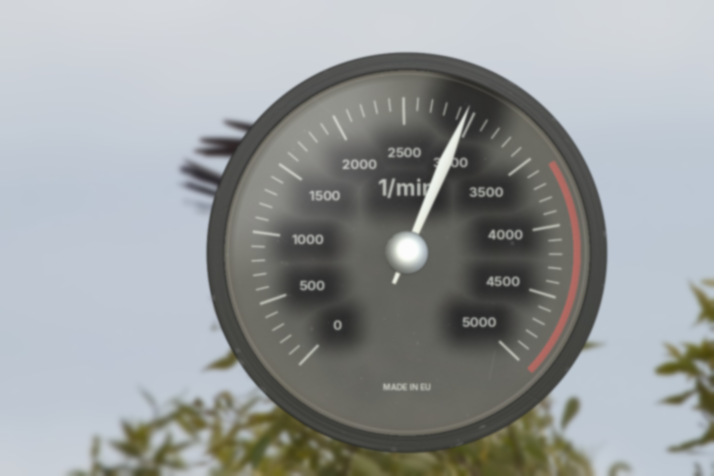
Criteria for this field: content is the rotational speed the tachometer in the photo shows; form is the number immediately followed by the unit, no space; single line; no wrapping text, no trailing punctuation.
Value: 2950rpm
